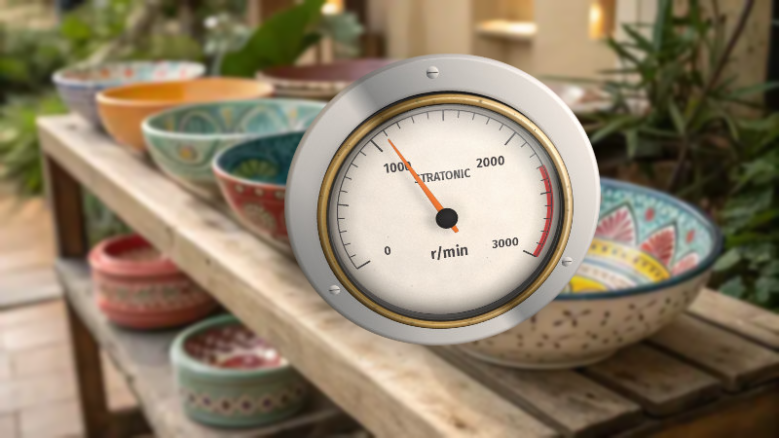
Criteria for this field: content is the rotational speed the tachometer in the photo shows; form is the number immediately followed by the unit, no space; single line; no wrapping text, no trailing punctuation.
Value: 1100rpm
